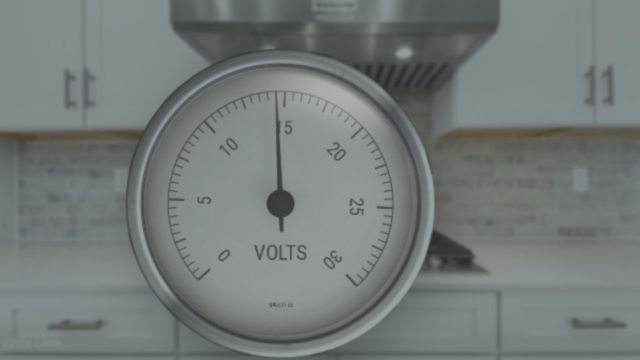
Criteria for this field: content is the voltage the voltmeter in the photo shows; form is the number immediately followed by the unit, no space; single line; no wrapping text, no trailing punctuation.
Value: 14.5V
